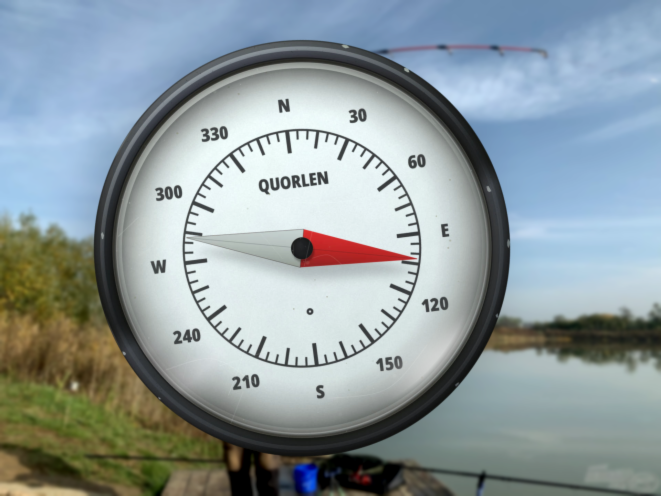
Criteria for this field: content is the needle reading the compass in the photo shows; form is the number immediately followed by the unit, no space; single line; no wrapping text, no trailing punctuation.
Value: 102.5°
